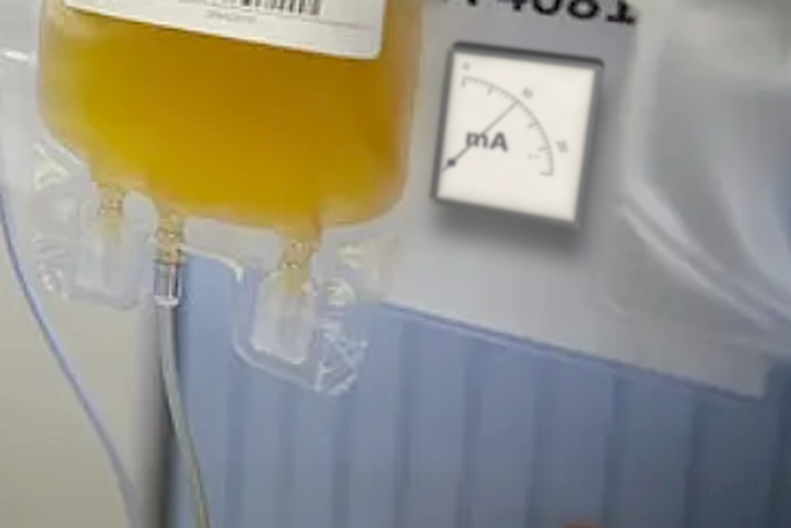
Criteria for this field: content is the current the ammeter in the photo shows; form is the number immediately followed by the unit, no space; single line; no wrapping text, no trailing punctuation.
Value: 10mA
